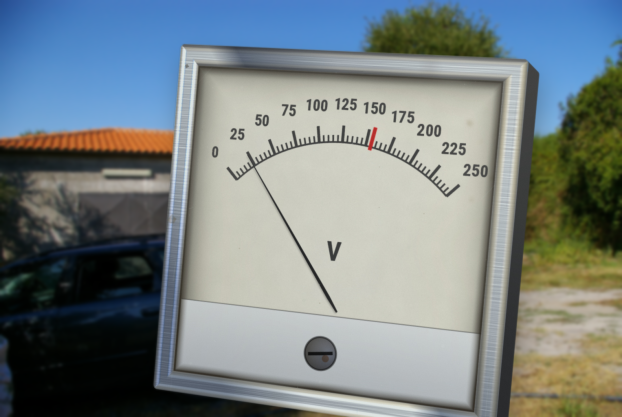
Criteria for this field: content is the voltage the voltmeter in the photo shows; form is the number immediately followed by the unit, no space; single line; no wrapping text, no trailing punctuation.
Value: 25V
